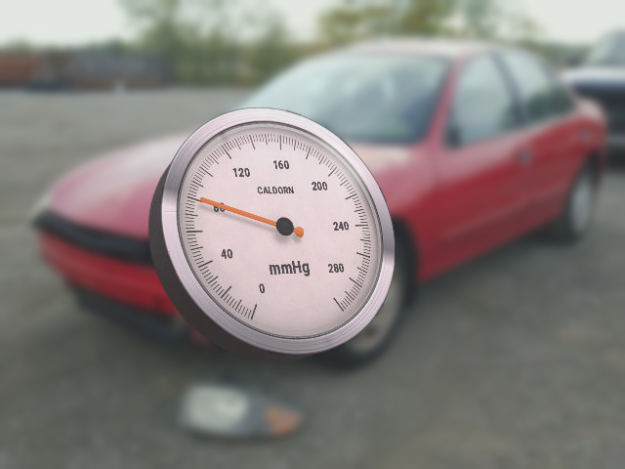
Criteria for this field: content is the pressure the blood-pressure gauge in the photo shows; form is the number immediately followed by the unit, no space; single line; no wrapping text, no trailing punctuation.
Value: 80mmHg
